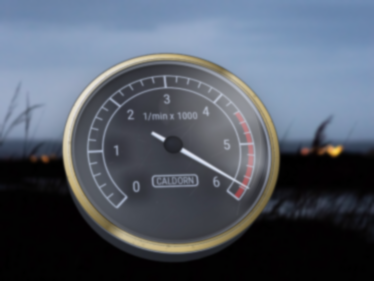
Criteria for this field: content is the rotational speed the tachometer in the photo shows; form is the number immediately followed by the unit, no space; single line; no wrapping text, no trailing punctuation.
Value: 5800rpm
